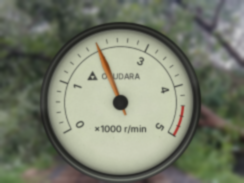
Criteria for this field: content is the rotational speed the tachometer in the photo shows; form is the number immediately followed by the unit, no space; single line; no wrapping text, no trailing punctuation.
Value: 2000rpm
